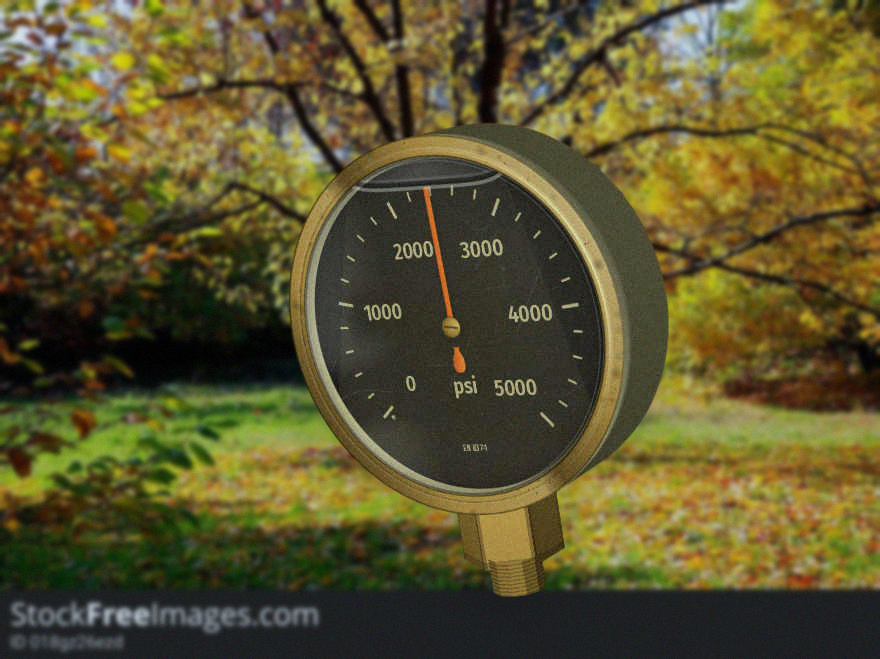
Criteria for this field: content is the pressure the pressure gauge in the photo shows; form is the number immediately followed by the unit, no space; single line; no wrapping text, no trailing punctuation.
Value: 2400psi
